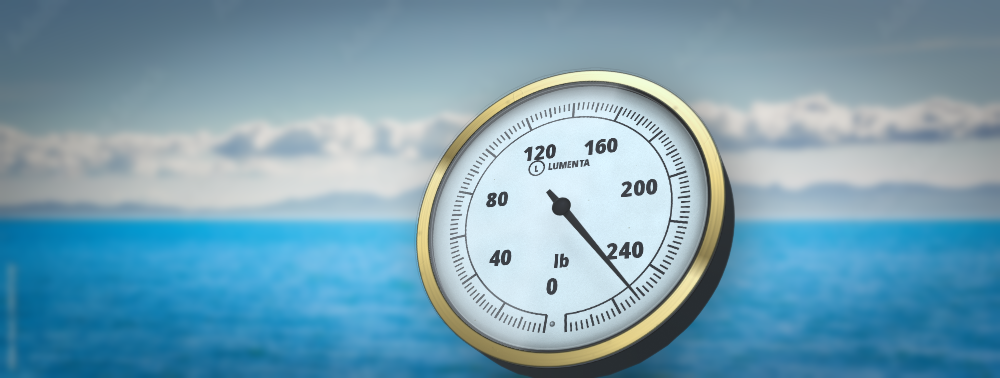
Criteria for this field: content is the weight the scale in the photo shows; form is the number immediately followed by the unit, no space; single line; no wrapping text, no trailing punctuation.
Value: 252lb
